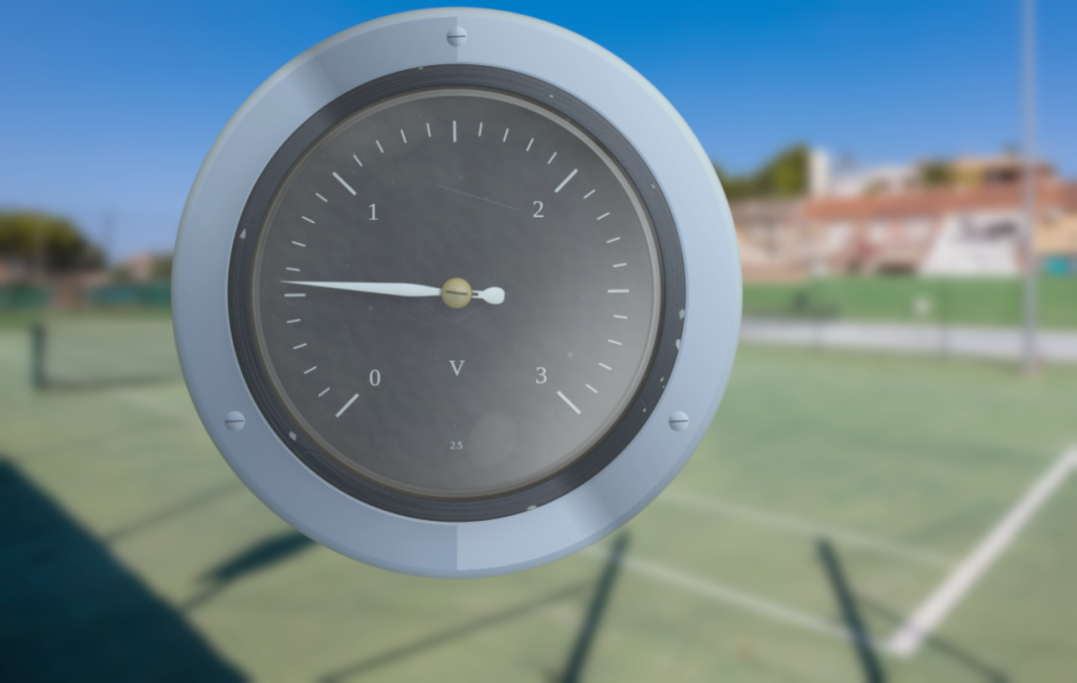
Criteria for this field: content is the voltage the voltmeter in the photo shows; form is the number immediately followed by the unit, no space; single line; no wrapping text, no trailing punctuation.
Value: 0.55V
